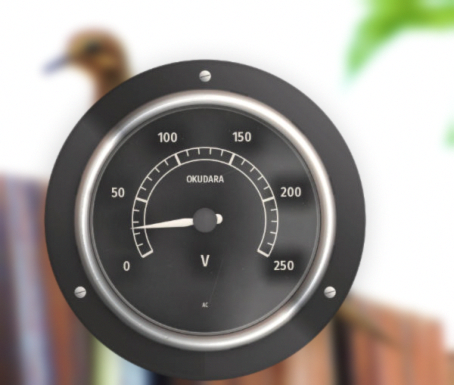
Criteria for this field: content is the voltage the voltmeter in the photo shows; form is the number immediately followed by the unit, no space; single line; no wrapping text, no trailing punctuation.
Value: 25V
